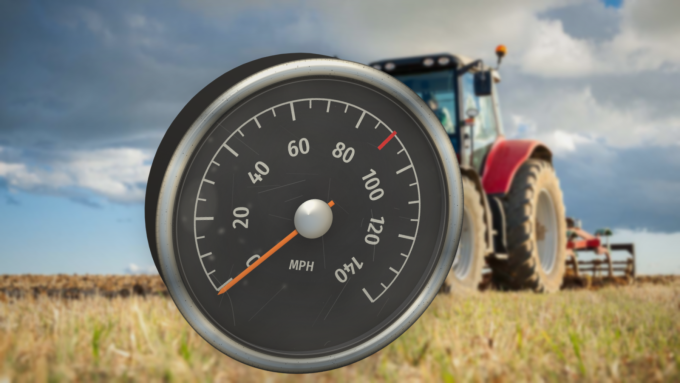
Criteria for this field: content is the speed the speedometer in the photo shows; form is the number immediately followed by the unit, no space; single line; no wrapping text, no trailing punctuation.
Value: 0mph
